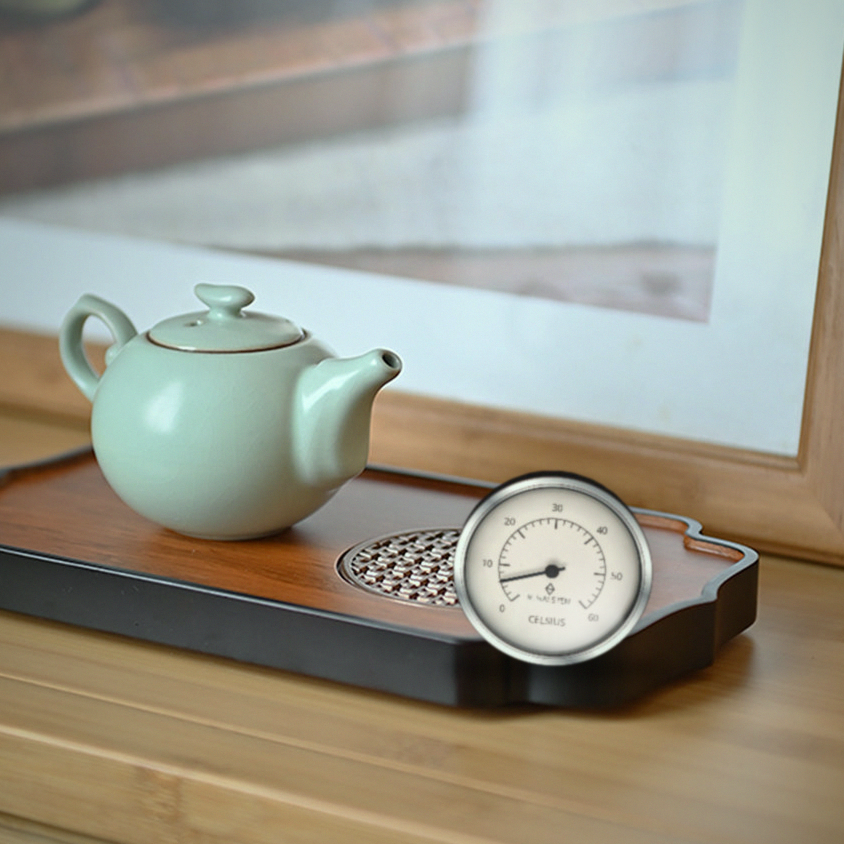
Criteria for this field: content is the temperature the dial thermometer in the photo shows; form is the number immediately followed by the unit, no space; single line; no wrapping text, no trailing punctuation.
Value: 6°C
